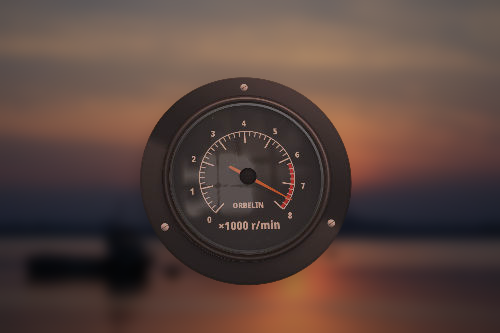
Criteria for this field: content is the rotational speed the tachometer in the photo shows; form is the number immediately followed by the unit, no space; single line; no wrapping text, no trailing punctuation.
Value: 7600rpm
